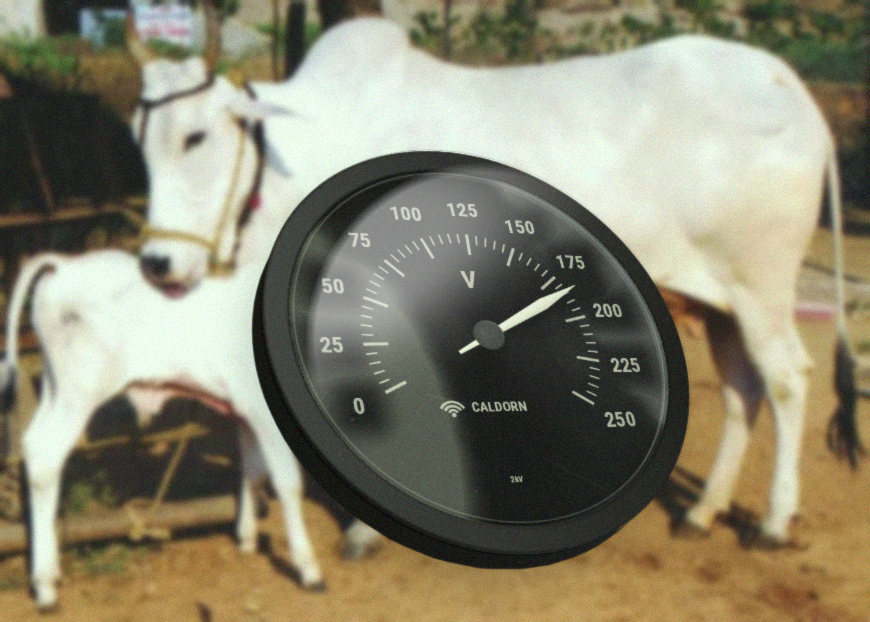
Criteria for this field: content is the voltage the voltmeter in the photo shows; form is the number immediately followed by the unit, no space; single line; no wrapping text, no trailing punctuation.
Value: 185V
